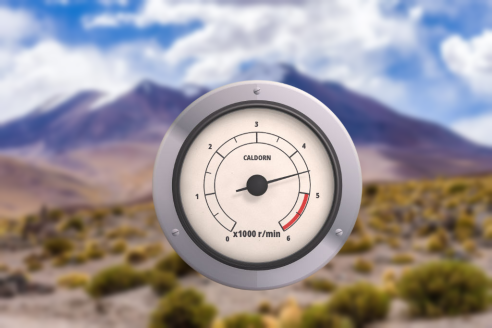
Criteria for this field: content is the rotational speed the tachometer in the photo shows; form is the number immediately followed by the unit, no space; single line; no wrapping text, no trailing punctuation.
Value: 4500rpm
